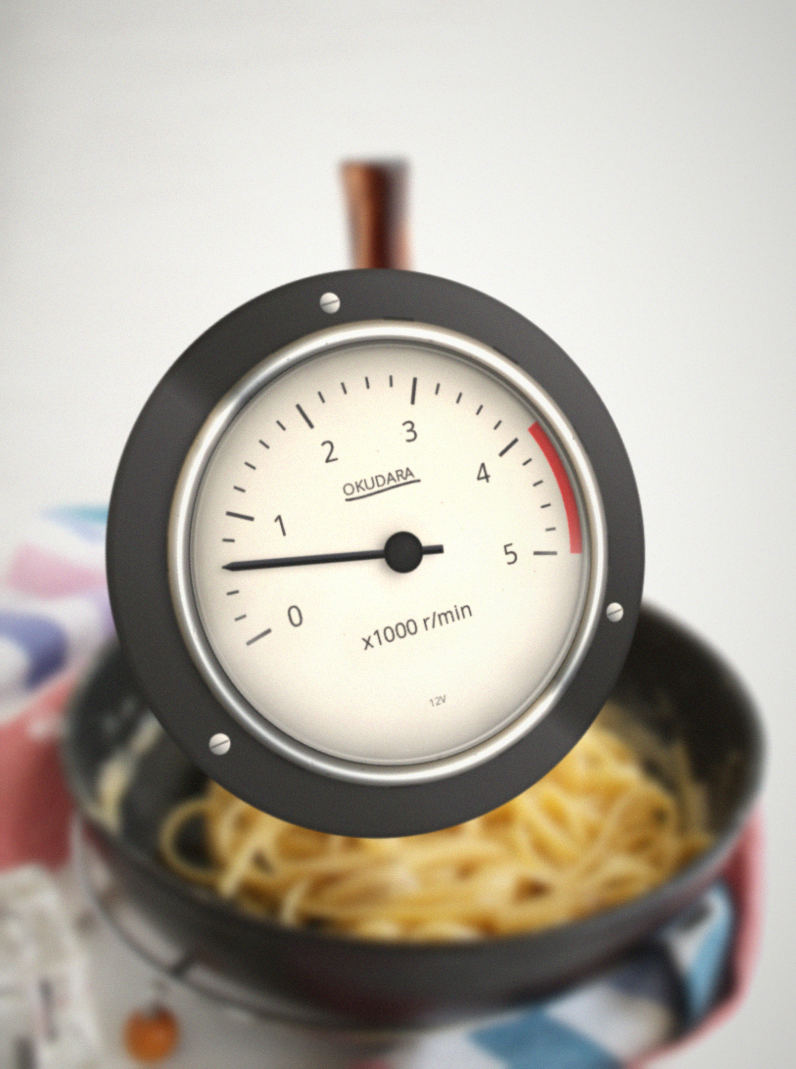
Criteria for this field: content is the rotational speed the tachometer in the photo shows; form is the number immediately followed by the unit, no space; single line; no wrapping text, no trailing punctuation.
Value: 600rpm
